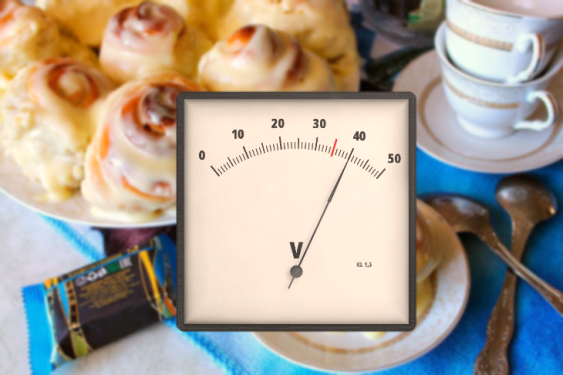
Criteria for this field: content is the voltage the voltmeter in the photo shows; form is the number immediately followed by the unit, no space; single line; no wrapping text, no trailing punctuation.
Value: 40V
